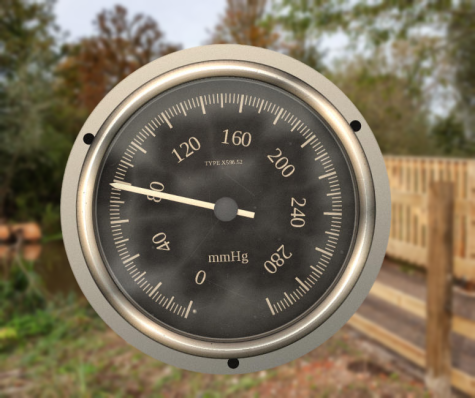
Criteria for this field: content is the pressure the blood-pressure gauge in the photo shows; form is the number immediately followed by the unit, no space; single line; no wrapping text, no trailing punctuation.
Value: 78mmHg
